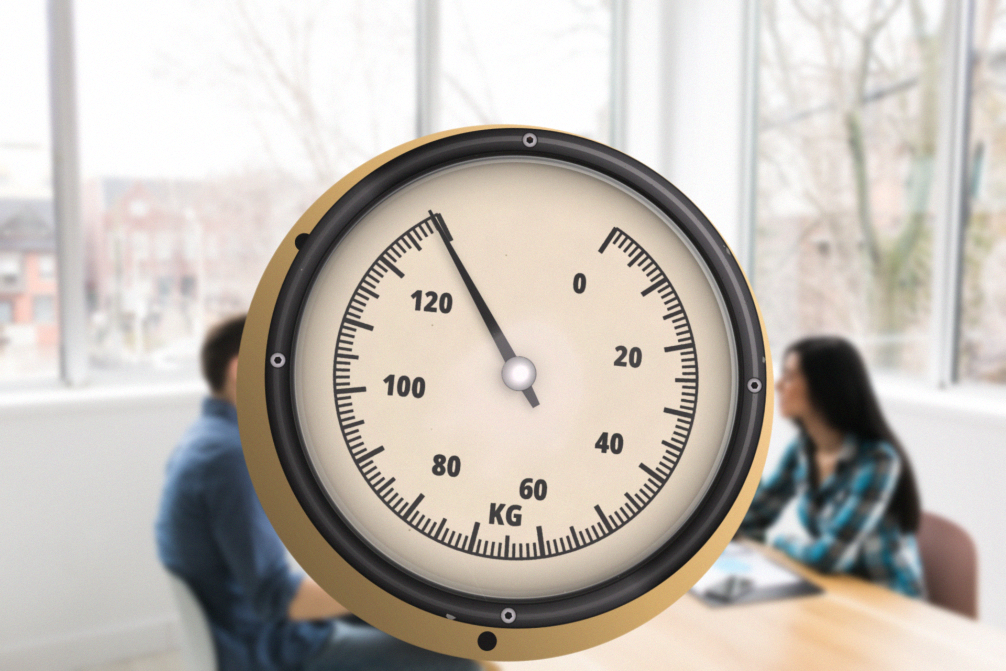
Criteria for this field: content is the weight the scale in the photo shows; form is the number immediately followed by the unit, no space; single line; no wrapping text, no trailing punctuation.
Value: 129kg
